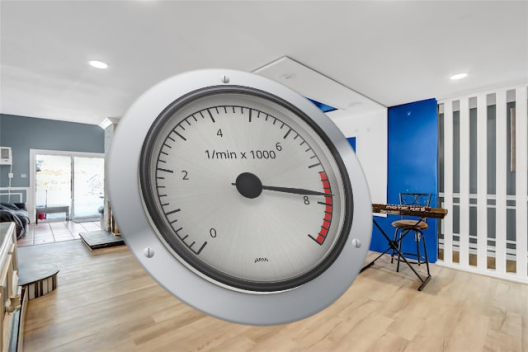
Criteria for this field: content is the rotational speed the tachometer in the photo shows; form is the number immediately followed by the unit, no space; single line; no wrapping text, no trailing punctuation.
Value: 7800rpm
